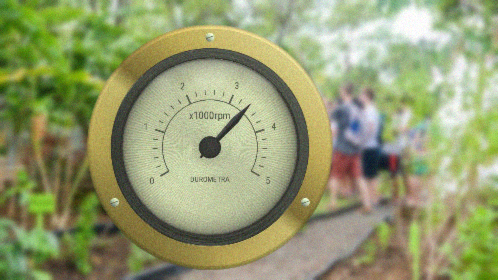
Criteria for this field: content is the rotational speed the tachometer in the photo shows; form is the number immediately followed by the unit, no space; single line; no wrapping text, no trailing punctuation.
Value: 3400rpm
